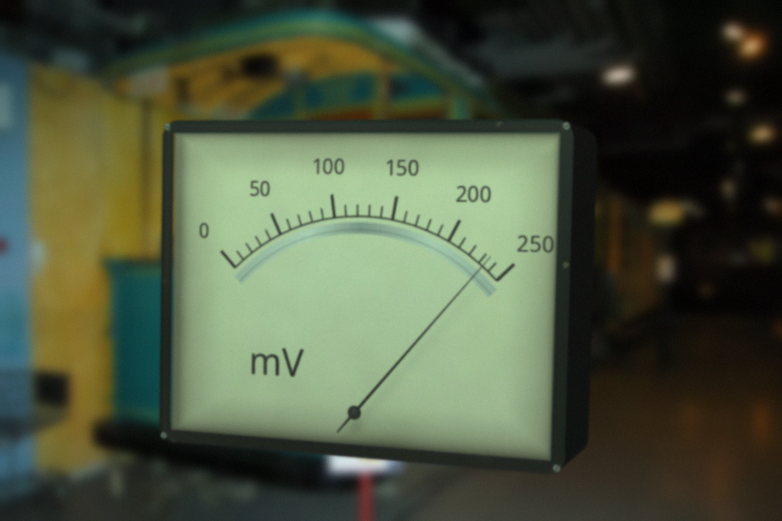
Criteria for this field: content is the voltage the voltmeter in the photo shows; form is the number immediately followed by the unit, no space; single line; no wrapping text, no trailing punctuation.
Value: 235mV
